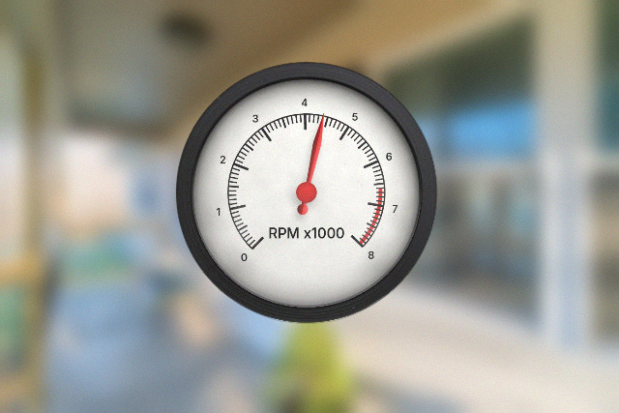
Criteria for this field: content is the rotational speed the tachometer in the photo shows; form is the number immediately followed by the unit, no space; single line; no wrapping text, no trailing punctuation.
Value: 4400rpm
